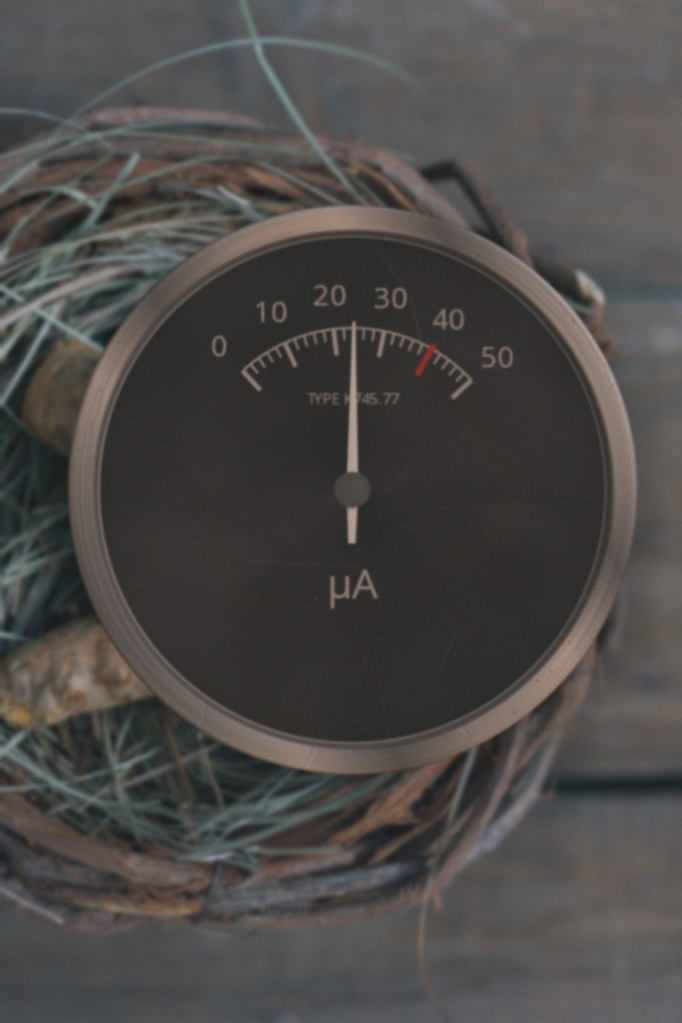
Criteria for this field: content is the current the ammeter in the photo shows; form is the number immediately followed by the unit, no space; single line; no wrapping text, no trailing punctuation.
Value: 24µA
